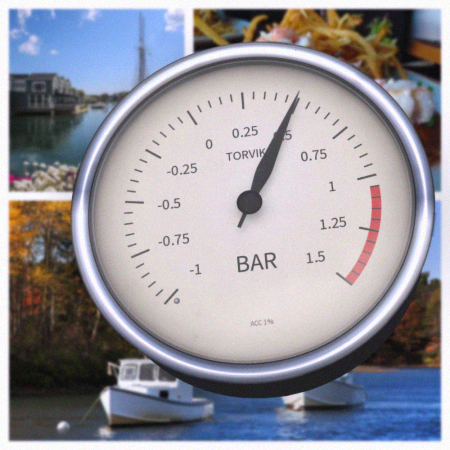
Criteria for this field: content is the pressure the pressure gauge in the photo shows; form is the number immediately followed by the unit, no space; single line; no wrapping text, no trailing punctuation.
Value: 0.5bar
